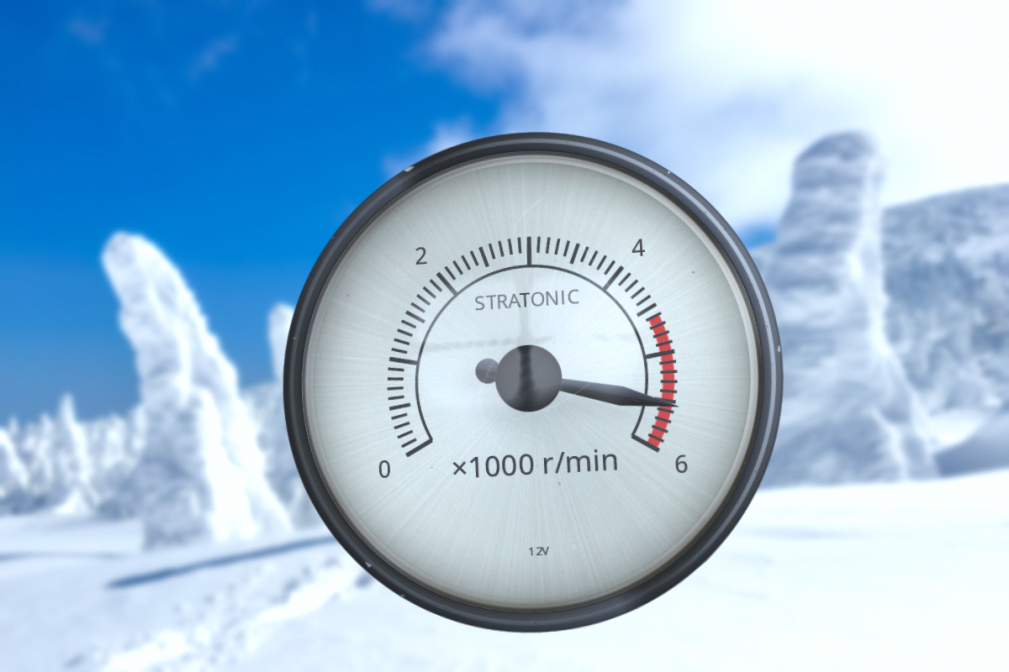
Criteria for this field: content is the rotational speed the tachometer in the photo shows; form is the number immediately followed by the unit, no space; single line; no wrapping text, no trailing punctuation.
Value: 5550rpm
